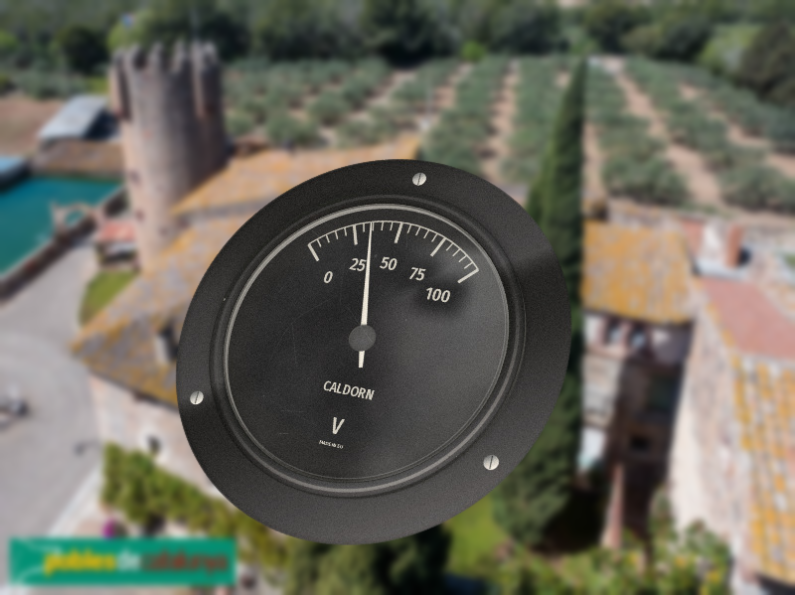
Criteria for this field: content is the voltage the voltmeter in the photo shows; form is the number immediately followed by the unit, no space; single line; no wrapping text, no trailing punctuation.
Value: 35V
